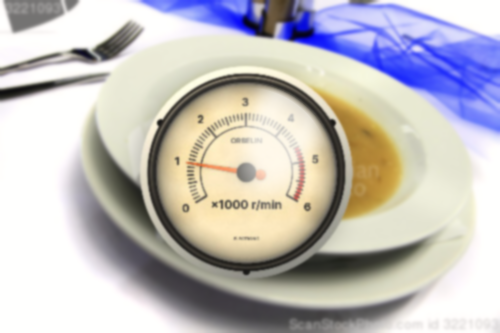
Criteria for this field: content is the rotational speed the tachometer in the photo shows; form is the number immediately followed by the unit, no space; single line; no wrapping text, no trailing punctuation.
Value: 1000rpm
